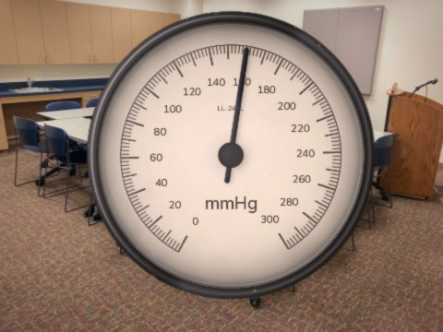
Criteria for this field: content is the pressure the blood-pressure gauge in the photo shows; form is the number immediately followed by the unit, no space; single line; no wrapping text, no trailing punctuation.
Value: 160mmHg
